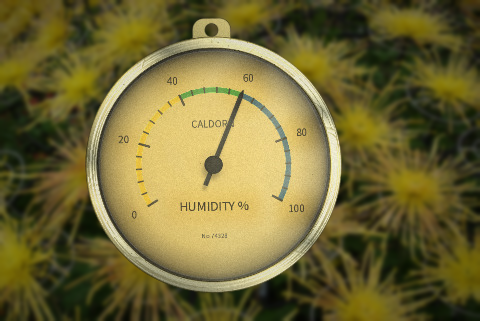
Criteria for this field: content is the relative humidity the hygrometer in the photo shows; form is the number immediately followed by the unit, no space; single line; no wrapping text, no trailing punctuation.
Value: 60%
